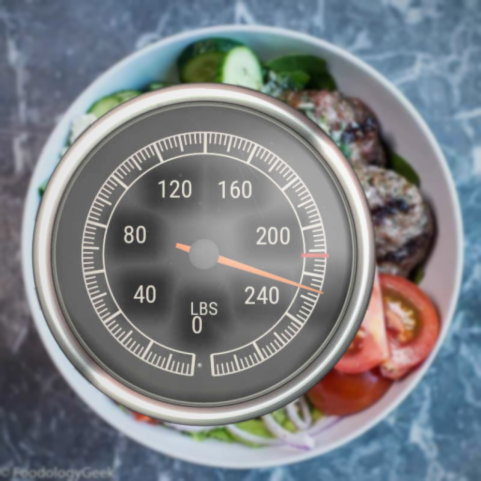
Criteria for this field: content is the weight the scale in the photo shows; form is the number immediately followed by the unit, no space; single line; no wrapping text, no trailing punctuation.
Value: 226lb
